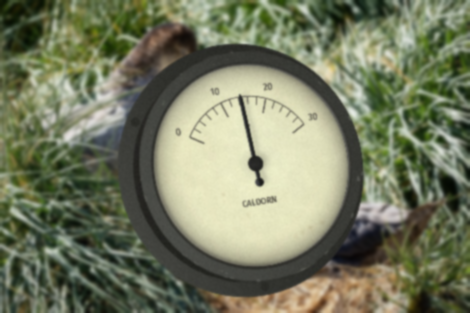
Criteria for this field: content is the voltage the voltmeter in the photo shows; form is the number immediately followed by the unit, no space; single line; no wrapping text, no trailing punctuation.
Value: 14V
